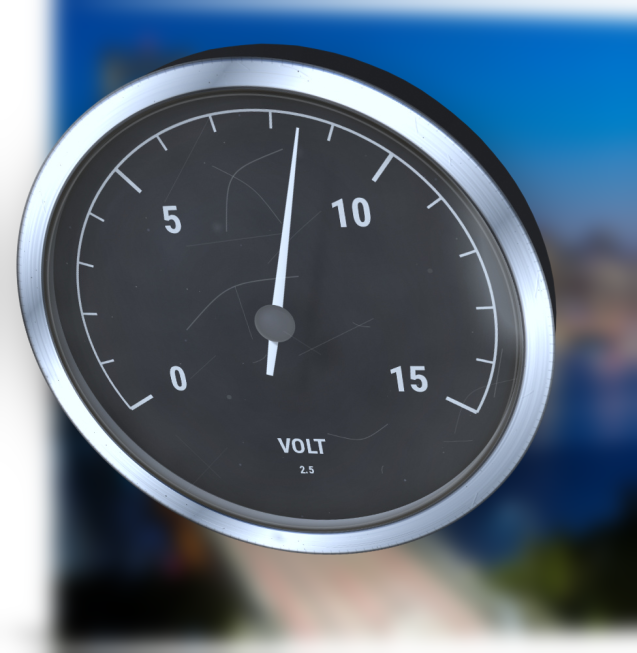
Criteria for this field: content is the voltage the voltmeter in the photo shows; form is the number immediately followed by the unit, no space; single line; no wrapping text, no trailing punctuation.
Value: 8.5V
